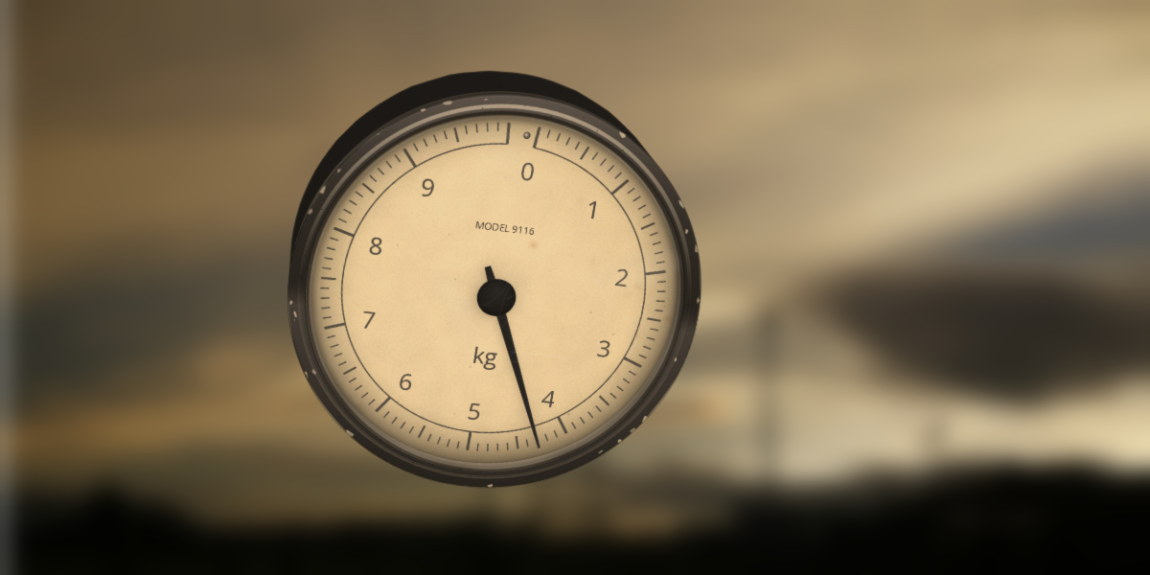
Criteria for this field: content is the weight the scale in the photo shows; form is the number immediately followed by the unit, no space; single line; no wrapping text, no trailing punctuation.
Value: 4.3kg
